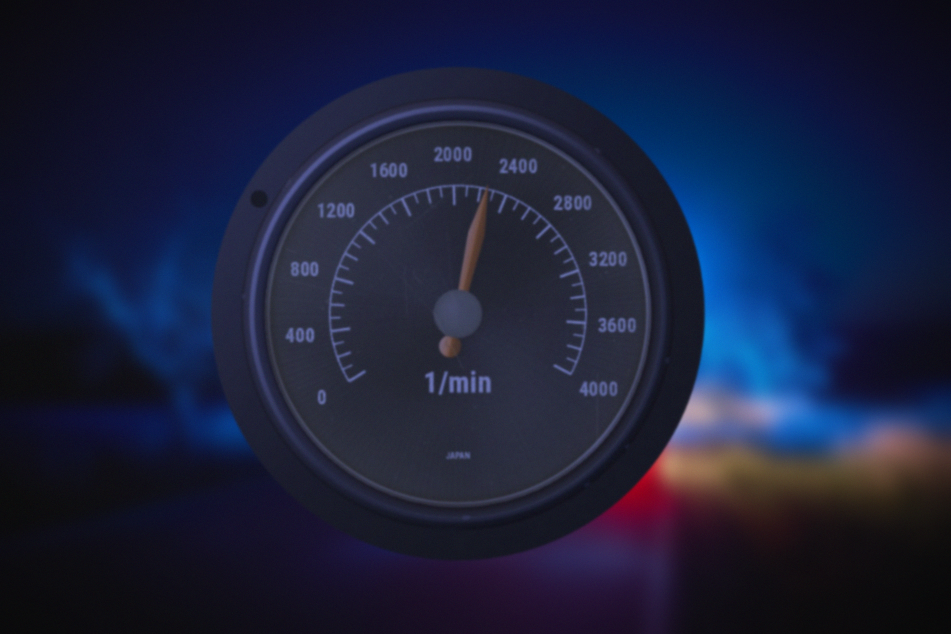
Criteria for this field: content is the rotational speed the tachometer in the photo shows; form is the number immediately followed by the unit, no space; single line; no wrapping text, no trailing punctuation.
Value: 2250rpm
